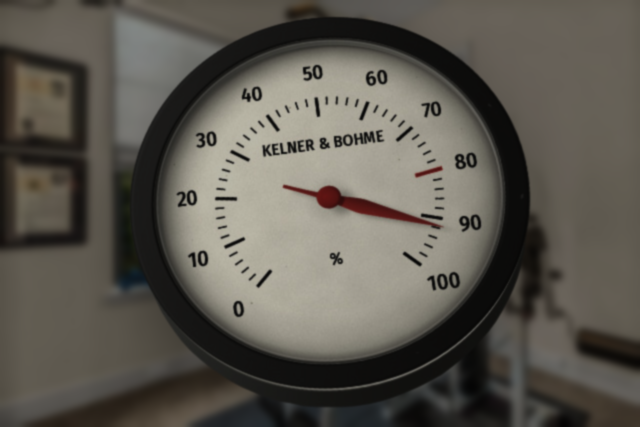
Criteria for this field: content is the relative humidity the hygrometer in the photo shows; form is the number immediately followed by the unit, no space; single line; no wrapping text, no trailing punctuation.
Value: 92%
